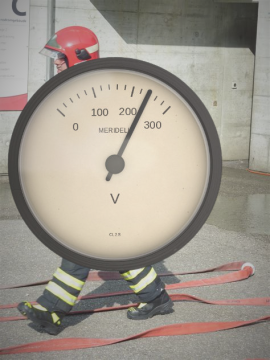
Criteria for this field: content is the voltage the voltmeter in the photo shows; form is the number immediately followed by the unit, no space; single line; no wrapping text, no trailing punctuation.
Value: 240V
